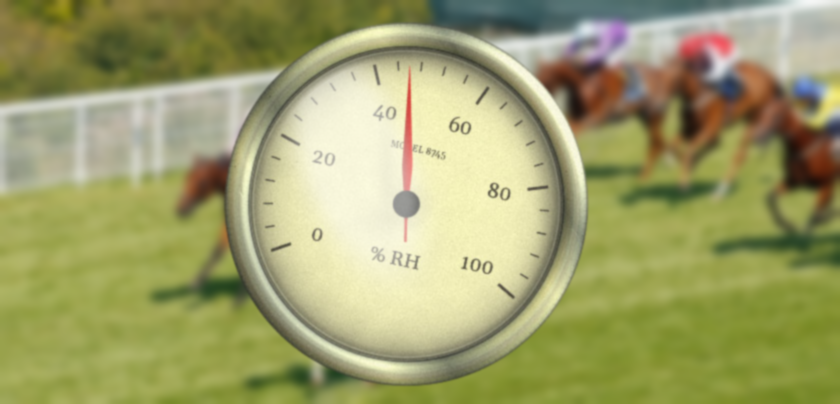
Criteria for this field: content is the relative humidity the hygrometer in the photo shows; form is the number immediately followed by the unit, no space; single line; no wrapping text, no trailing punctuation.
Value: 46%
